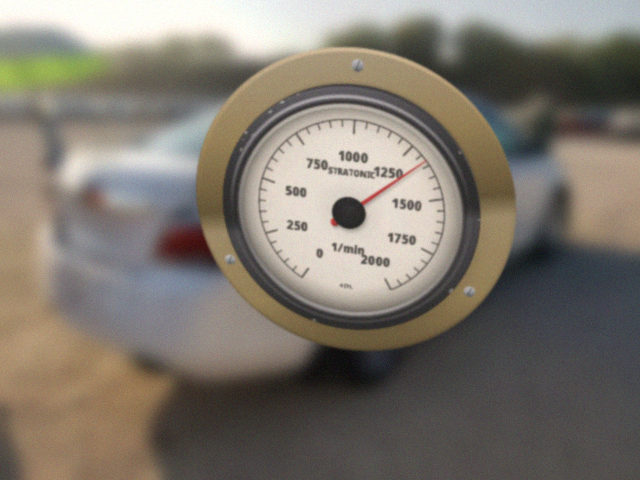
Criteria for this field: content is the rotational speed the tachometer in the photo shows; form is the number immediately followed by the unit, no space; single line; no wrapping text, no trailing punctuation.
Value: 1325rpm
